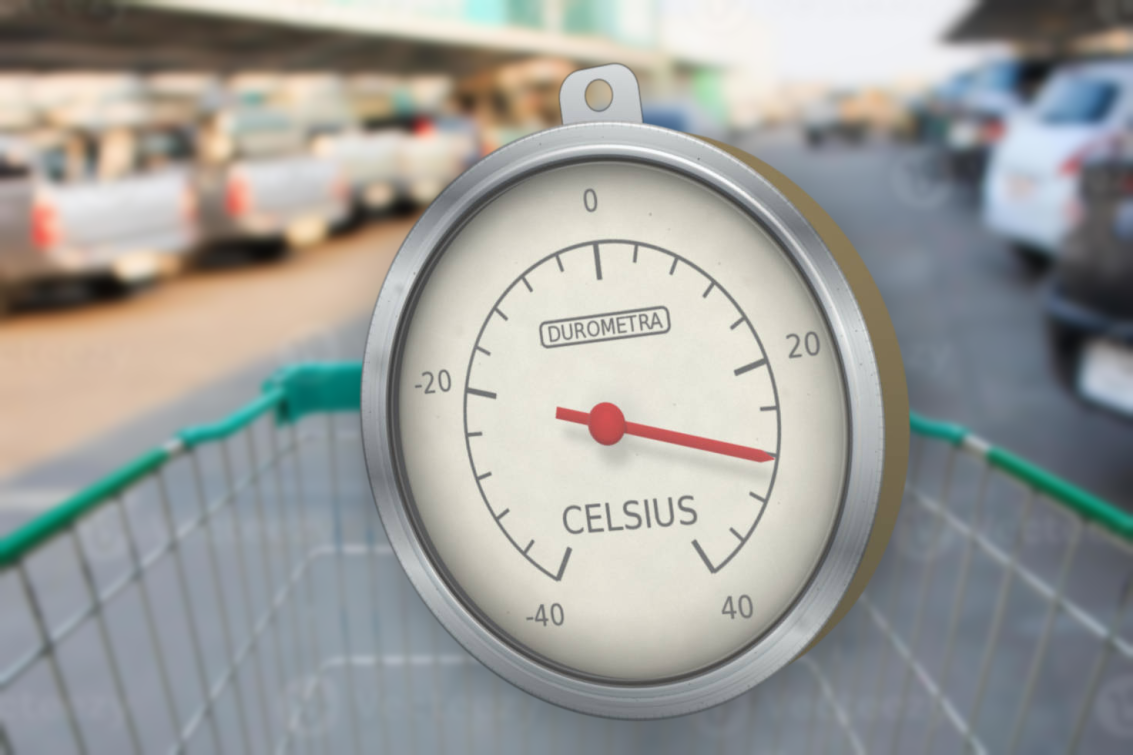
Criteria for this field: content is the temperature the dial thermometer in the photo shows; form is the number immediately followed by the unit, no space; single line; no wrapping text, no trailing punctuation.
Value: 28°C
